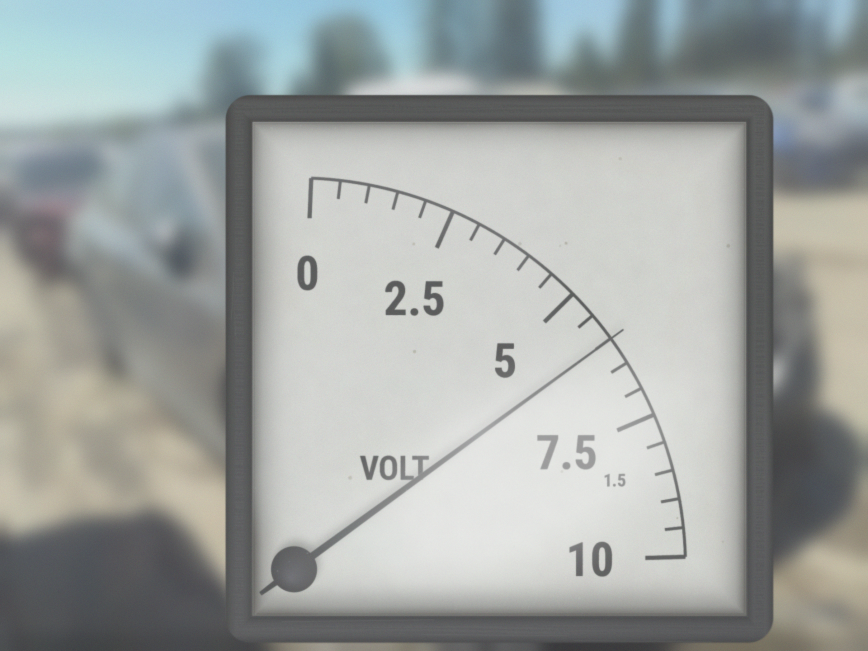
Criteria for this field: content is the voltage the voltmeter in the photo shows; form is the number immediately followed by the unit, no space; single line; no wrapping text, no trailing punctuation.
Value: 6V
